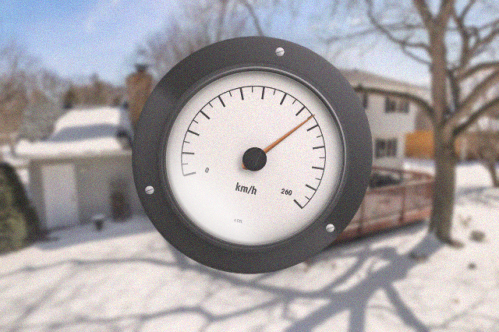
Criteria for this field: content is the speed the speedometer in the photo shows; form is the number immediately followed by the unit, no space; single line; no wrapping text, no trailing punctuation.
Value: 170km/h
